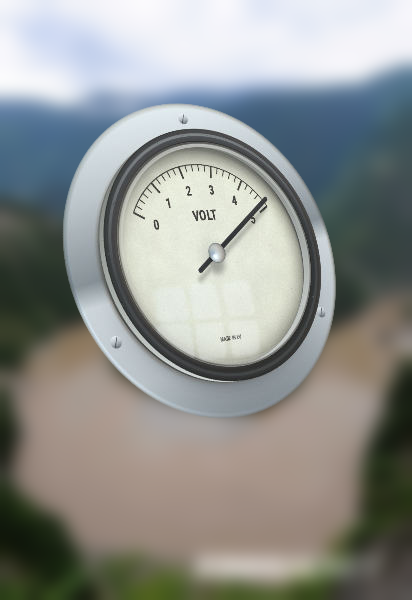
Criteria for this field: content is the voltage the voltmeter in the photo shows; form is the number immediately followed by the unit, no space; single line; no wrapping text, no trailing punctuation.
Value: 4.8V
